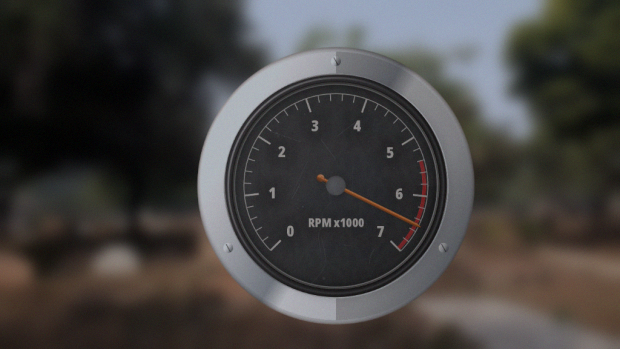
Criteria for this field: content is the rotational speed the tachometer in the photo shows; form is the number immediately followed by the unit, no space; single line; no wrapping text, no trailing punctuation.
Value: 6500rpm
